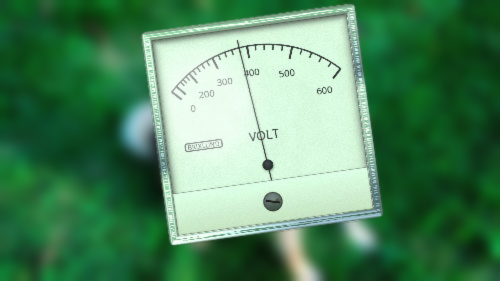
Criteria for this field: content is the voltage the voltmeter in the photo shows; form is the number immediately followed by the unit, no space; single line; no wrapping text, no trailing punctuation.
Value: 380V
